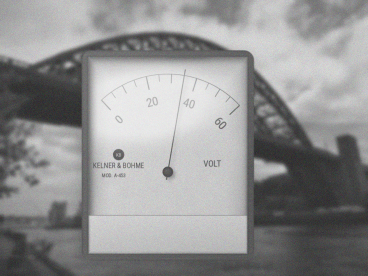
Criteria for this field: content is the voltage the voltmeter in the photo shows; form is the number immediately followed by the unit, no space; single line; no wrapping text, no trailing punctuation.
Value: 35V
